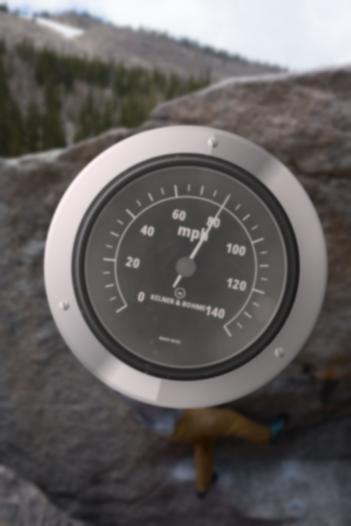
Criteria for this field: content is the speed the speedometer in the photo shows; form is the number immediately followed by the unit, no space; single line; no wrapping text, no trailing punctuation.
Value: 80mph
